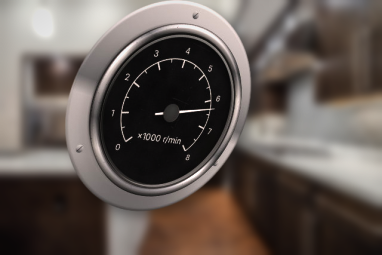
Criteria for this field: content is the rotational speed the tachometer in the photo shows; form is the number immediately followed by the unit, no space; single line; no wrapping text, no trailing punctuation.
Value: 6250rpm
